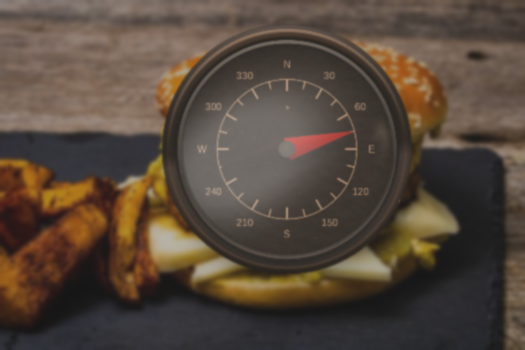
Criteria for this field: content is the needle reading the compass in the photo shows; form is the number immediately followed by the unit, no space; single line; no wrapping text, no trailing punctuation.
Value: 75°
